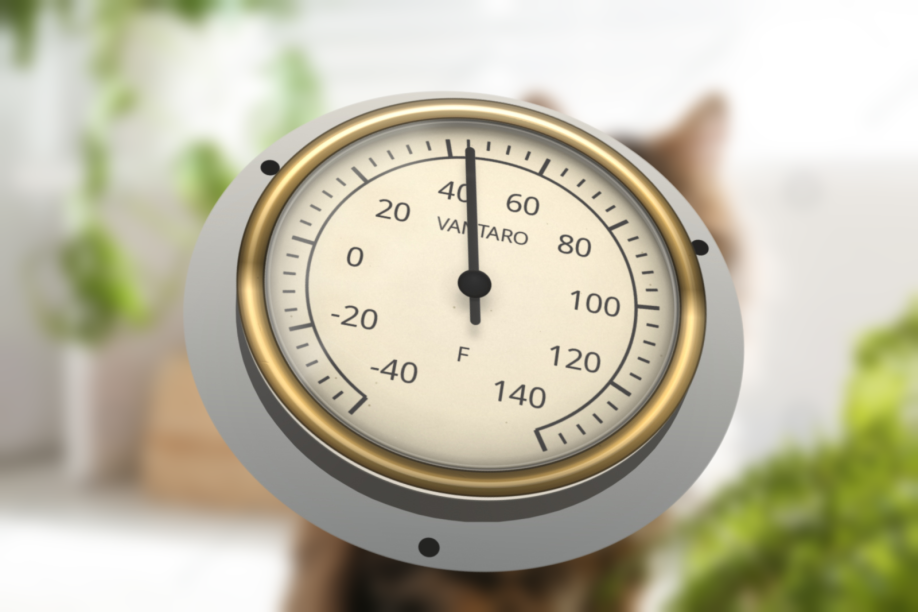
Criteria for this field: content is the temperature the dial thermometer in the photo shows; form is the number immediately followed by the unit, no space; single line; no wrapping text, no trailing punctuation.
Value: 44°F
